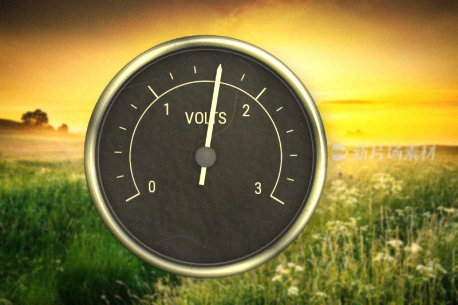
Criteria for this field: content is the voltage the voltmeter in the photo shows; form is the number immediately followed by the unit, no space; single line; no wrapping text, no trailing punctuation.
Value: 1.6V
